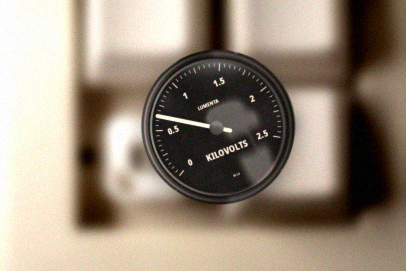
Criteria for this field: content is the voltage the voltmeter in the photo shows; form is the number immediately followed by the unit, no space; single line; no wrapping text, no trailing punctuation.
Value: 0.65kV
